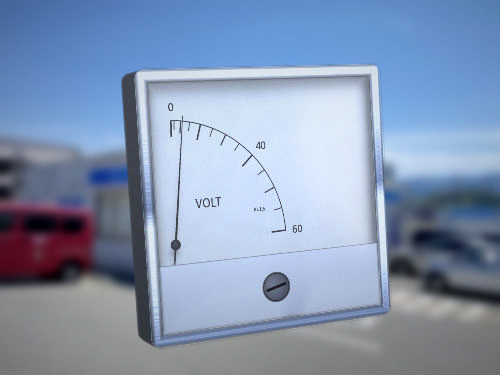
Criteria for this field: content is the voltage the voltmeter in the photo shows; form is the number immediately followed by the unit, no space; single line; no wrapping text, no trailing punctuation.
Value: 10V
